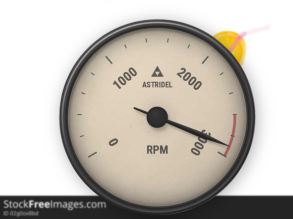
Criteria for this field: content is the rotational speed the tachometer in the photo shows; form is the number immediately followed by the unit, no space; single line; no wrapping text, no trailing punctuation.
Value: 2900rpm
